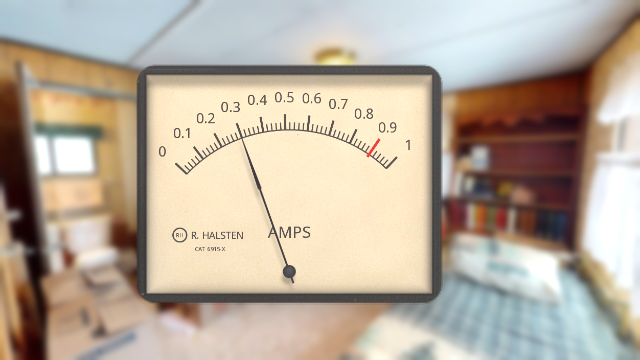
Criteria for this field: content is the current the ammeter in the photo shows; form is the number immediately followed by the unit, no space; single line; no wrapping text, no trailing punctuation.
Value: 0.3A
